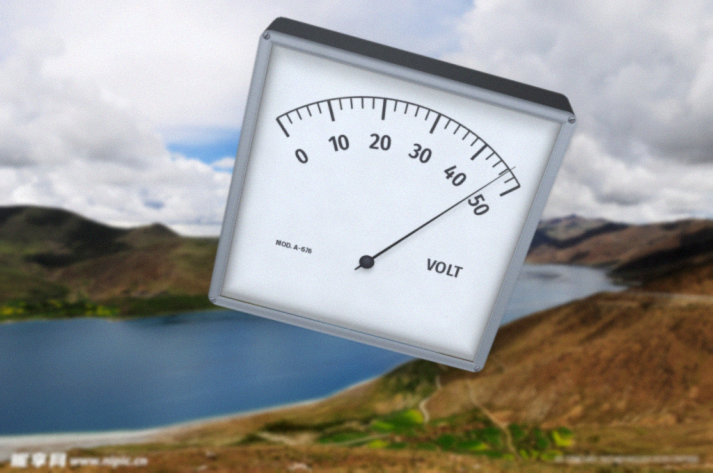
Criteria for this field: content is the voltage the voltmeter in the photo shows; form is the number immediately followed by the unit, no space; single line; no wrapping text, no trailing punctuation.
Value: 46V
